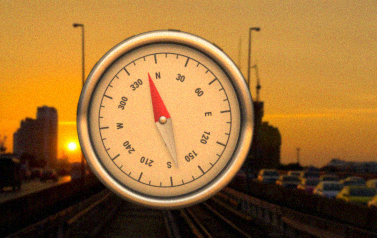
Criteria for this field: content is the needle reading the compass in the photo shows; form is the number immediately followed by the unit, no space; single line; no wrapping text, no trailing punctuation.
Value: 350°
